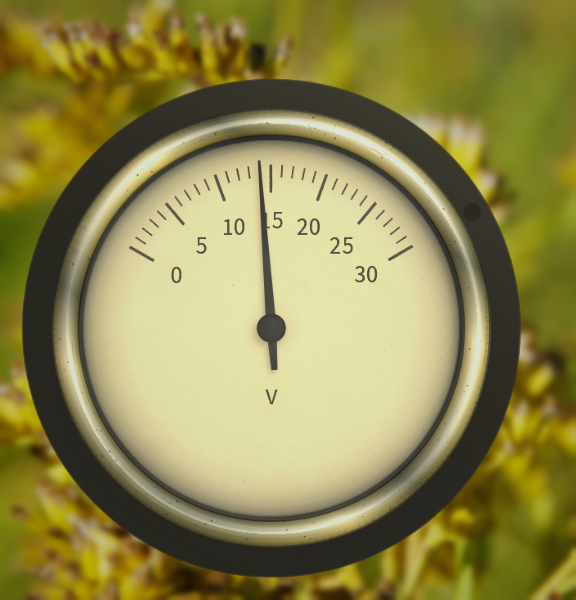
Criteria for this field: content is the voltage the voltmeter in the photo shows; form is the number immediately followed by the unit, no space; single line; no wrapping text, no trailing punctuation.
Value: 14V
